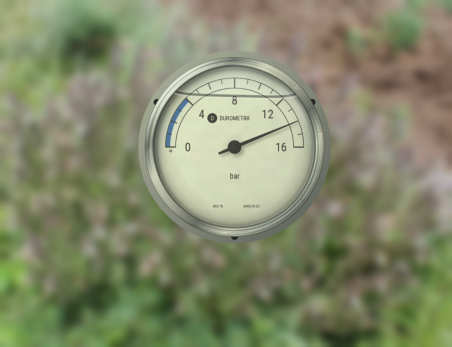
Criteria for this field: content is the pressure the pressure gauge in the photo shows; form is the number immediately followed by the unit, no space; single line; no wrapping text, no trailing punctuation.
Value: 14bar
